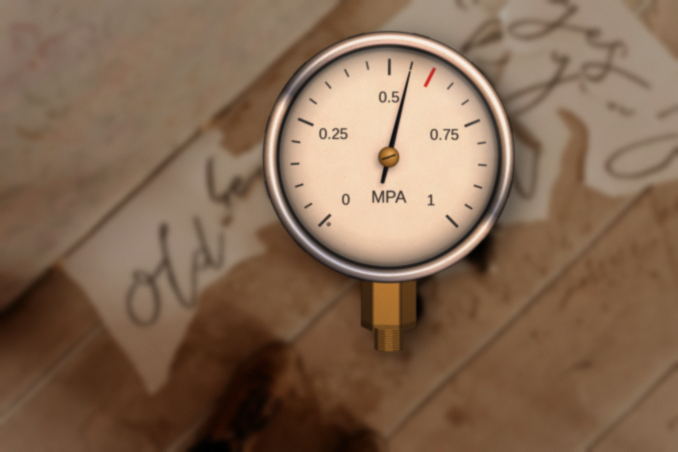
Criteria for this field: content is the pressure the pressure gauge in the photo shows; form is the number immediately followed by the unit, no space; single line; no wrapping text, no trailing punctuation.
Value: 0.55MPa
